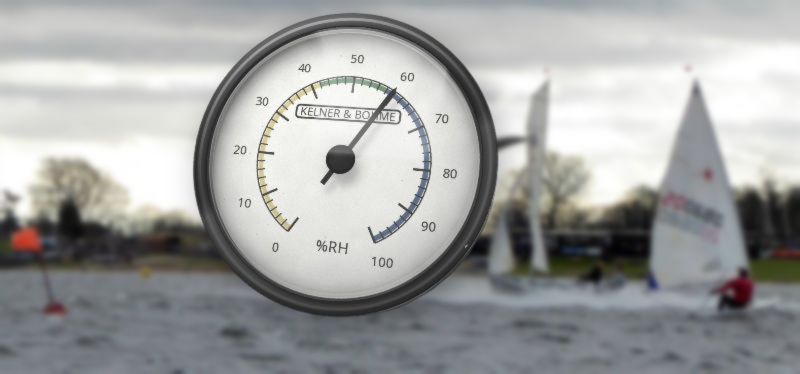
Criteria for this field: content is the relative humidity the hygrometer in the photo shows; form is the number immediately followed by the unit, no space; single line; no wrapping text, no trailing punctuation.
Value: 60%
